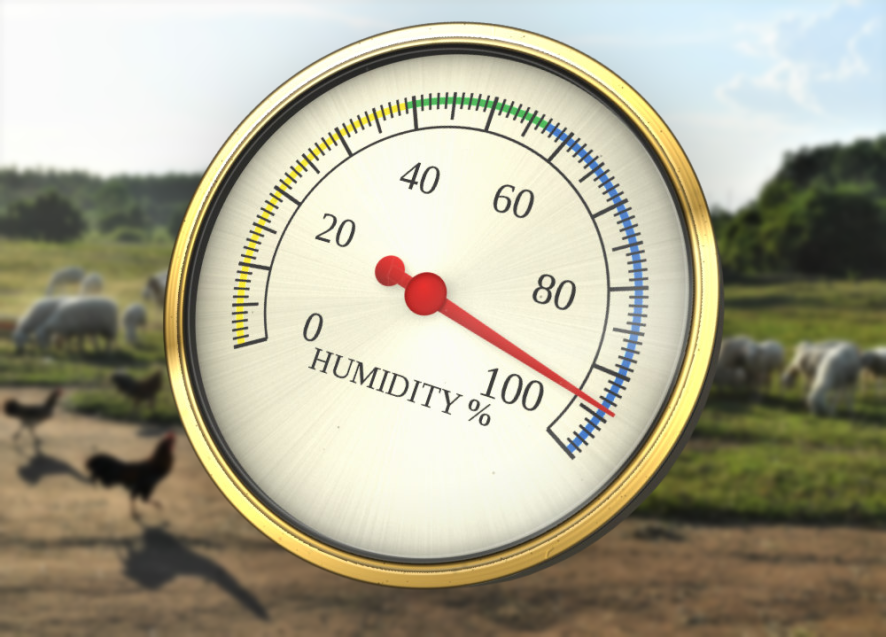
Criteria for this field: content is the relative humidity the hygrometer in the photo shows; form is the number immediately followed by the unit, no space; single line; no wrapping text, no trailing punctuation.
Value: 94%
